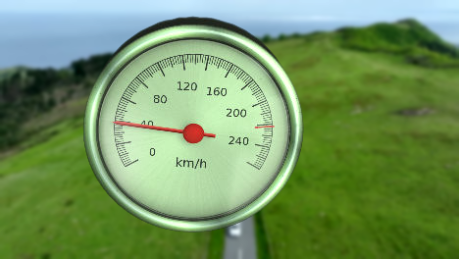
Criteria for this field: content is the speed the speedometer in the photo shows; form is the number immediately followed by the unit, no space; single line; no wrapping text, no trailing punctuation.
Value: 40km/h
